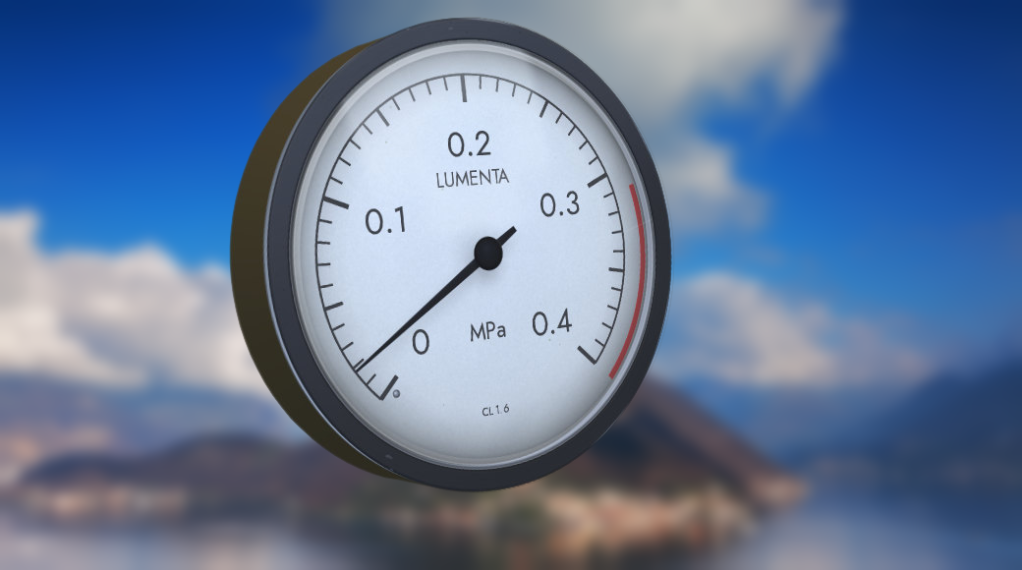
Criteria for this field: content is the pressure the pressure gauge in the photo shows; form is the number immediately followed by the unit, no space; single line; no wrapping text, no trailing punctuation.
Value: 0.02MPa
